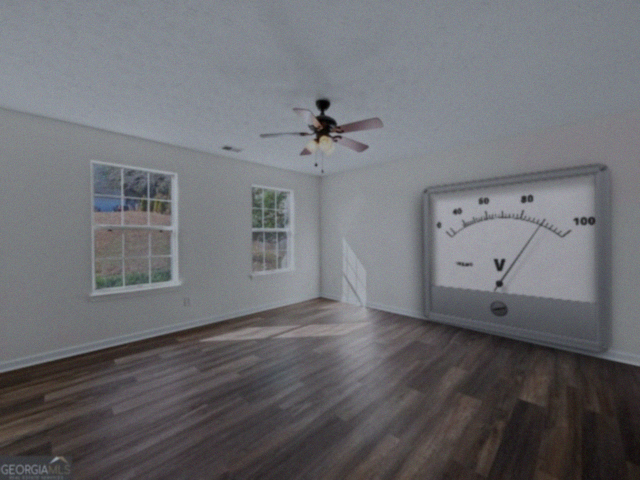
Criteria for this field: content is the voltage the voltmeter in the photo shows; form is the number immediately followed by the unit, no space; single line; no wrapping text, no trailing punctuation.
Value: 90V
